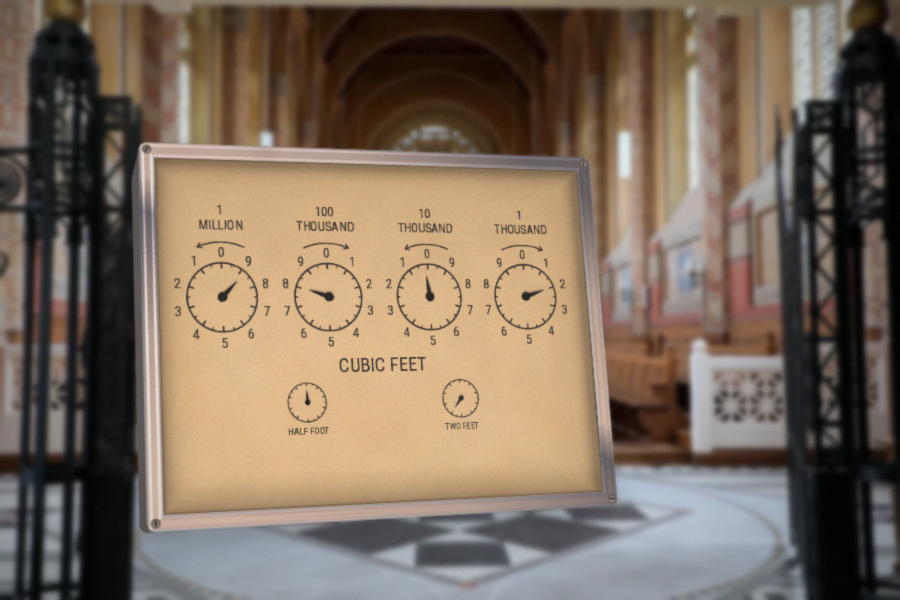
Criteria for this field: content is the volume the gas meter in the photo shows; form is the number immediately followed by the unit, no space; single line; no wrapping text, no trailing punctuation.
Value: 880200ft³
